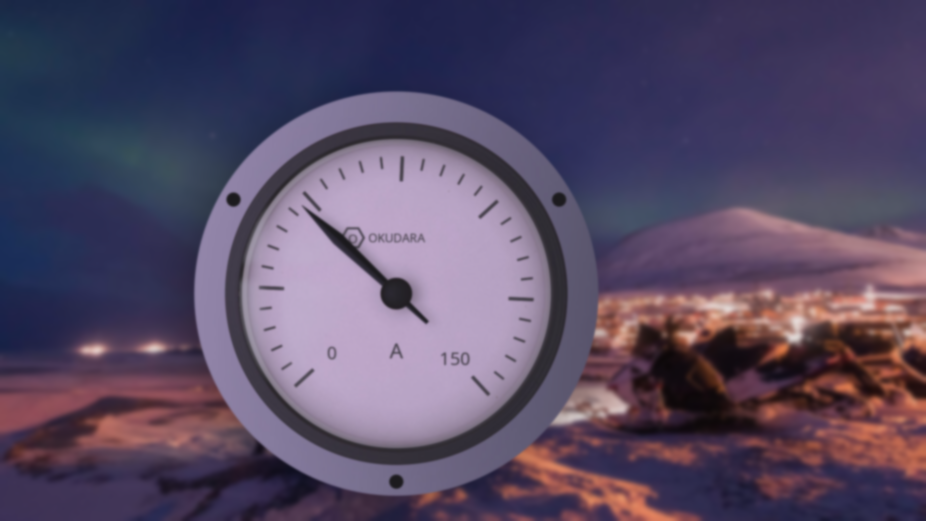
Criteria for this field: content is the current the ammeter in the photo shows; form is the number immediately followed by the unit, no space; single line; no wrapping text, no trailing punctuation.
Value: 47.5A
